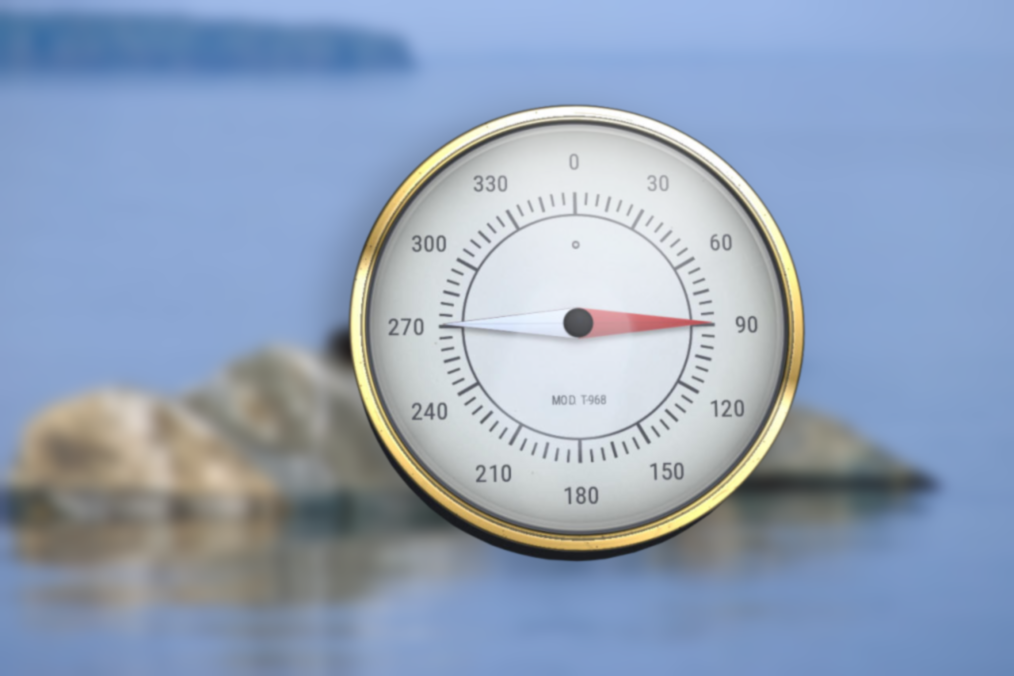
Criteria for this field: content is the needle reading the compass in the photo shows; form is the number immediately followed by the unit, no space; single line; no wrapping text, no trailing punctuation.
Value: 90°
